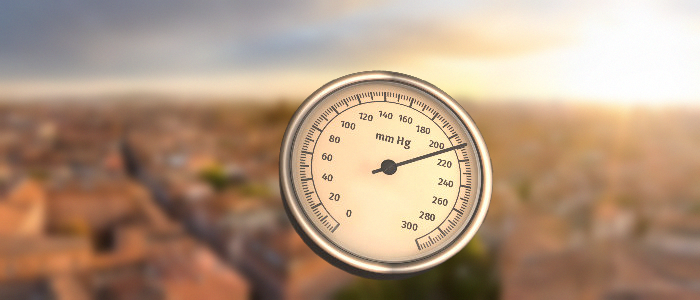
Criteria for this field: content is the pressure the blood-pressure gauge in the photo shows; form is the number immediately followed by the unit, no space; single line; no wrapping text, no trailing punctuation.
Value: 210mmHg
